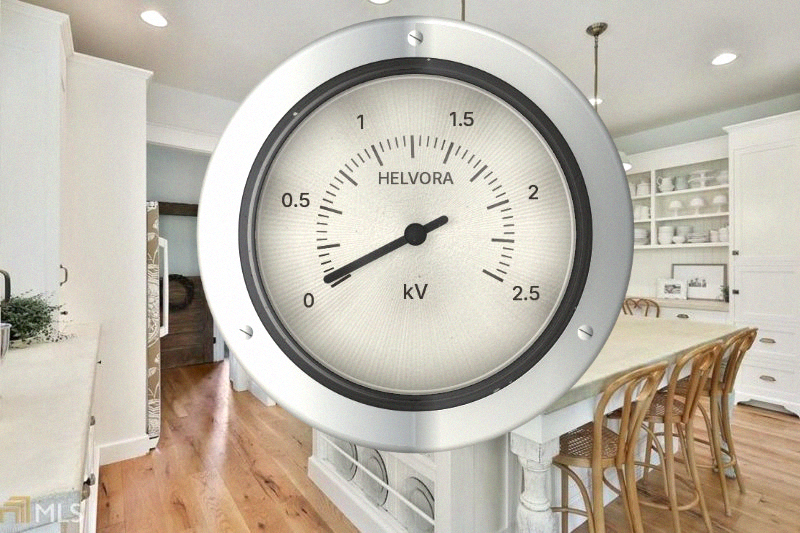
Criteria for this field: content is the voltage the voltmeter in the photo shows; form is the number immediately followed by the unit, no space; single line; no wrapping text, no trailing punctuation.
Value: 0.05kV
